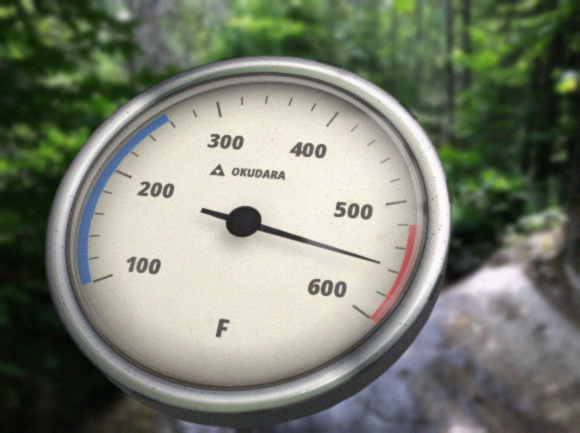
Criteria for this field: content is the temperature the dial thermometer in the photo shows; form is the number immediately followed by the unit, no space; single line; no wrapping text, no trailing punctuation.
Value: 560°F
